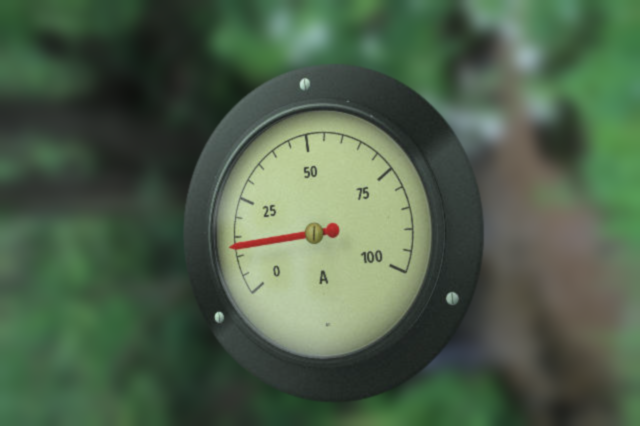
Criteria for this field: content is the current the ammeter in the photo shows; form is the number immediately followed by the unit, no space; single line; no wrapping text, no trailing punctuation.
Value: 12.5A
